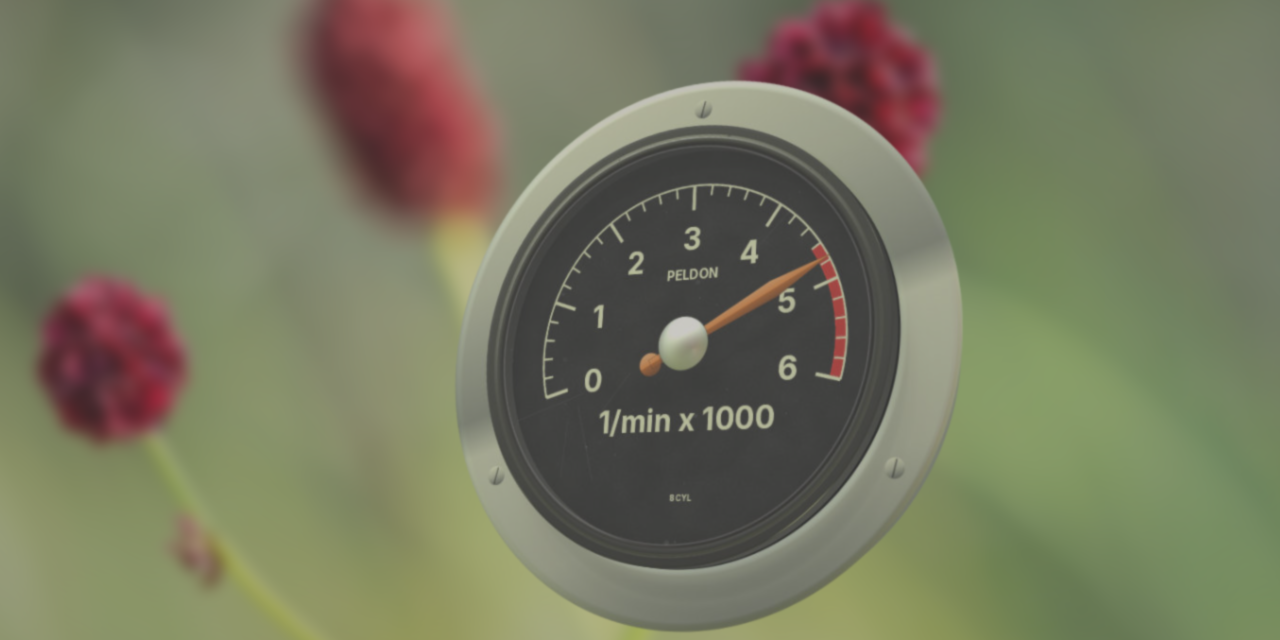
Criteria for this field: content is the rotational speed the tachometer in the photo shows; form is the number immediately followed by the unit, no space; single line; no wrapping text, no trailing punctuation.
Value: 4800rpm
